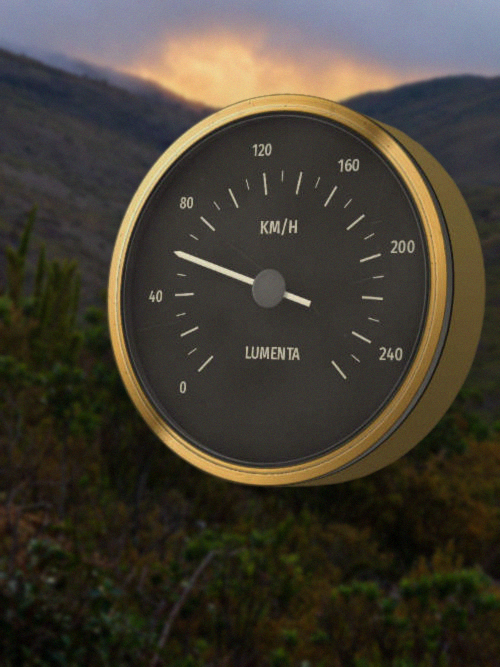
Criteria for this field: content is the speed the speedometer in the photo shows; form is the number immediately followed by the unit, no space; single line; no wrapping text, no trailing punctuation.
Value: 60km/h
